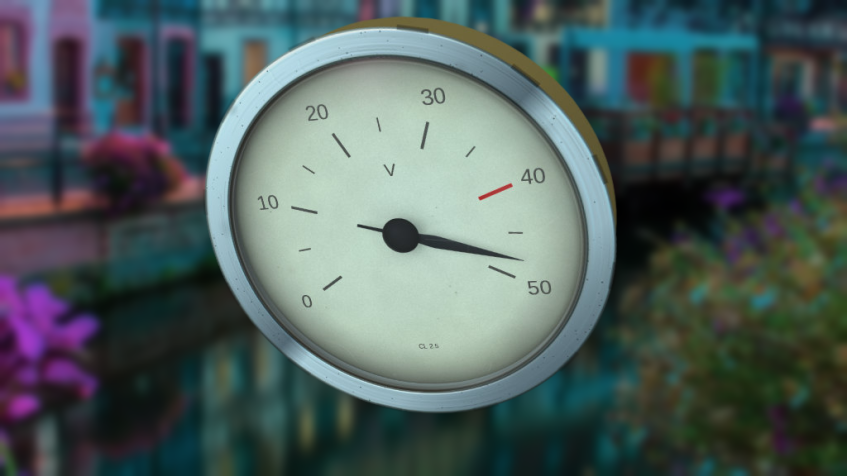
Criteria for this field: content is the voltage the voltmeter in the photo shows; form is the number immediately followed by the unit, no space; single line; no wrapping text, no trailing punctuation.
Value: 47.5V
